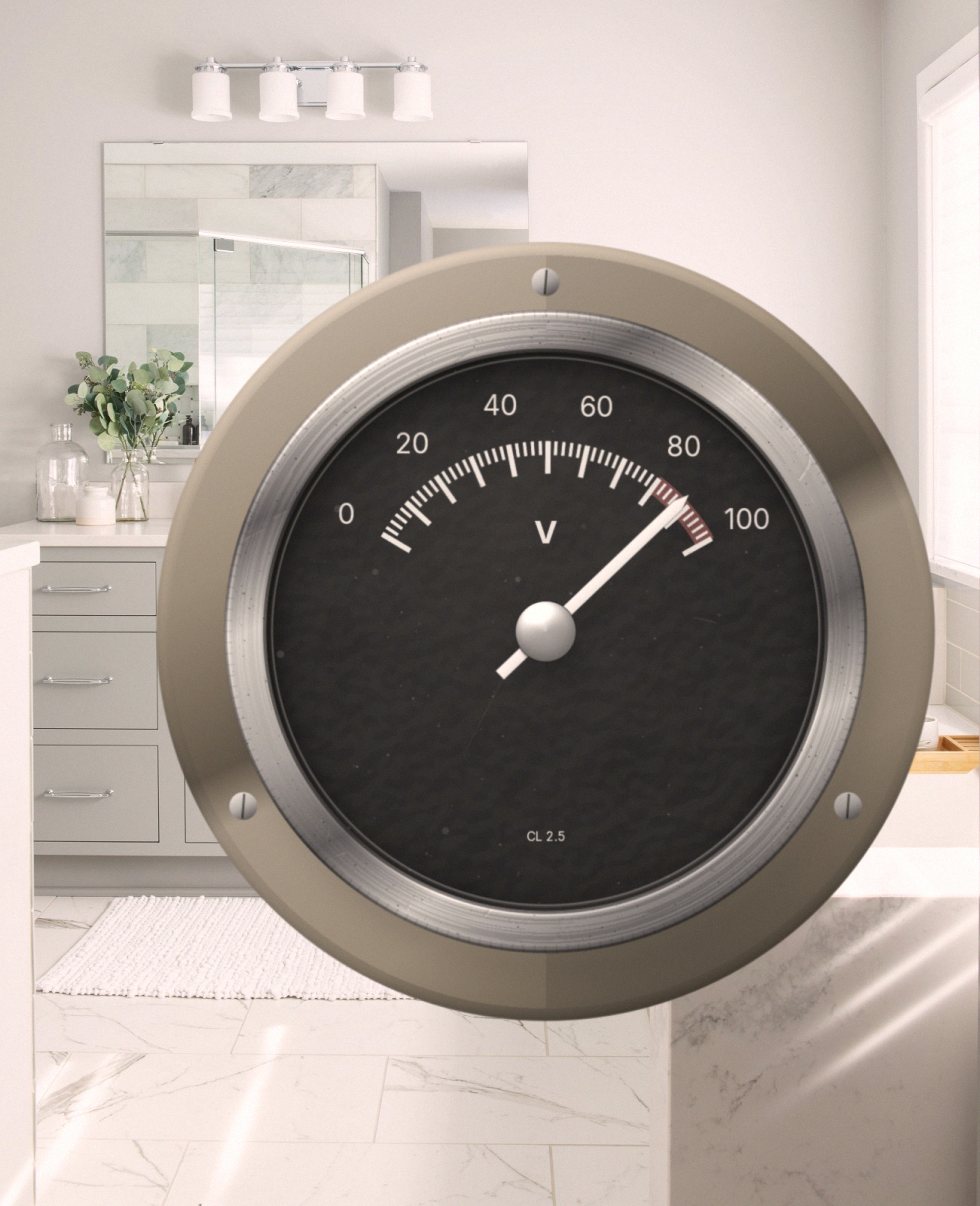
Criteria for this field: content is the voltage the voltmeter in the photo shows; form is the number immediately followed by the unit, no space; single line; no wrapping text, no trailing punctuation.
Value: 88V
